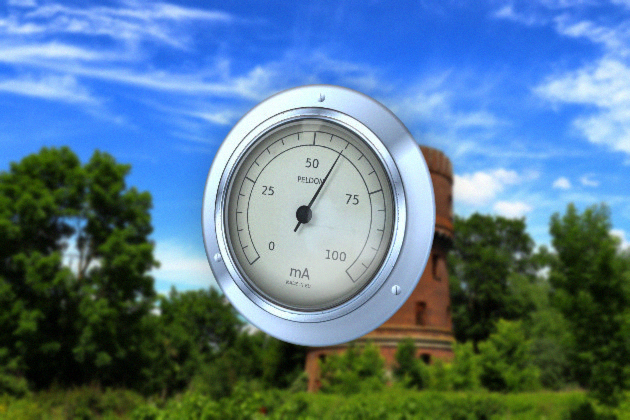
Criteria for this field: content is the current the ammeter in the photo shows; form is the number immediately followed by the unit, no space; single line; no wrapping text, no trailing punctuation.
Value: 60mA
